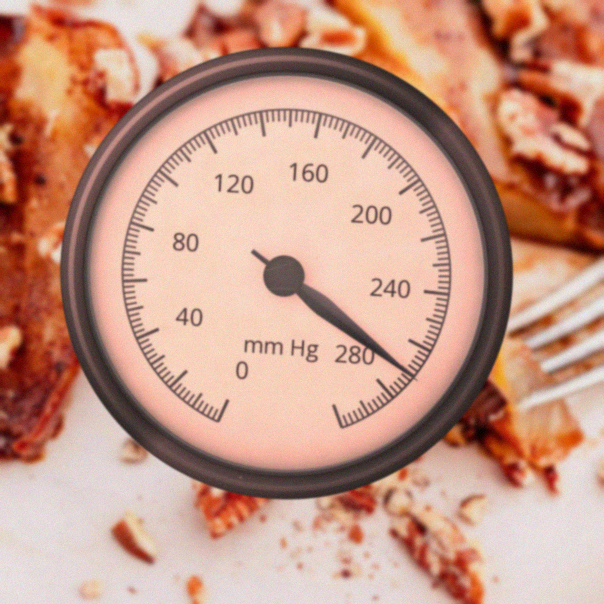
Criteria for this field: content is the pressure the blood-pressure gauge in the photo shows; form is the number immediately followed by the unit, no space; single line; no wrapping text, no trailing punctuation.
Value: 270mmHg
